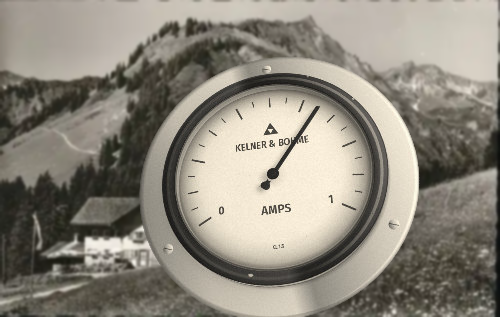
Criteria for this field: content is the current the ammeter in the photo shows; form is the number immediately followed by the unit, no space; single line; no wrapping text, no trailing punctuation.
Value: 0.65A
